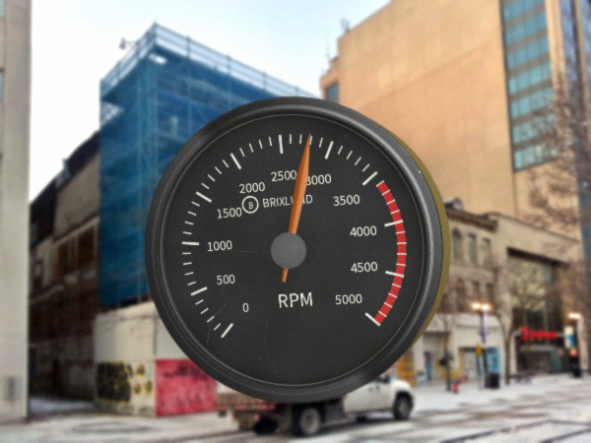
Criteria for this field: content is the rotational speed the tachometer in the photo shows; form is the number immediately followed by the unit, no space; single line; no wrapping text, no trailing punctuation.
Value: 2800rpm
